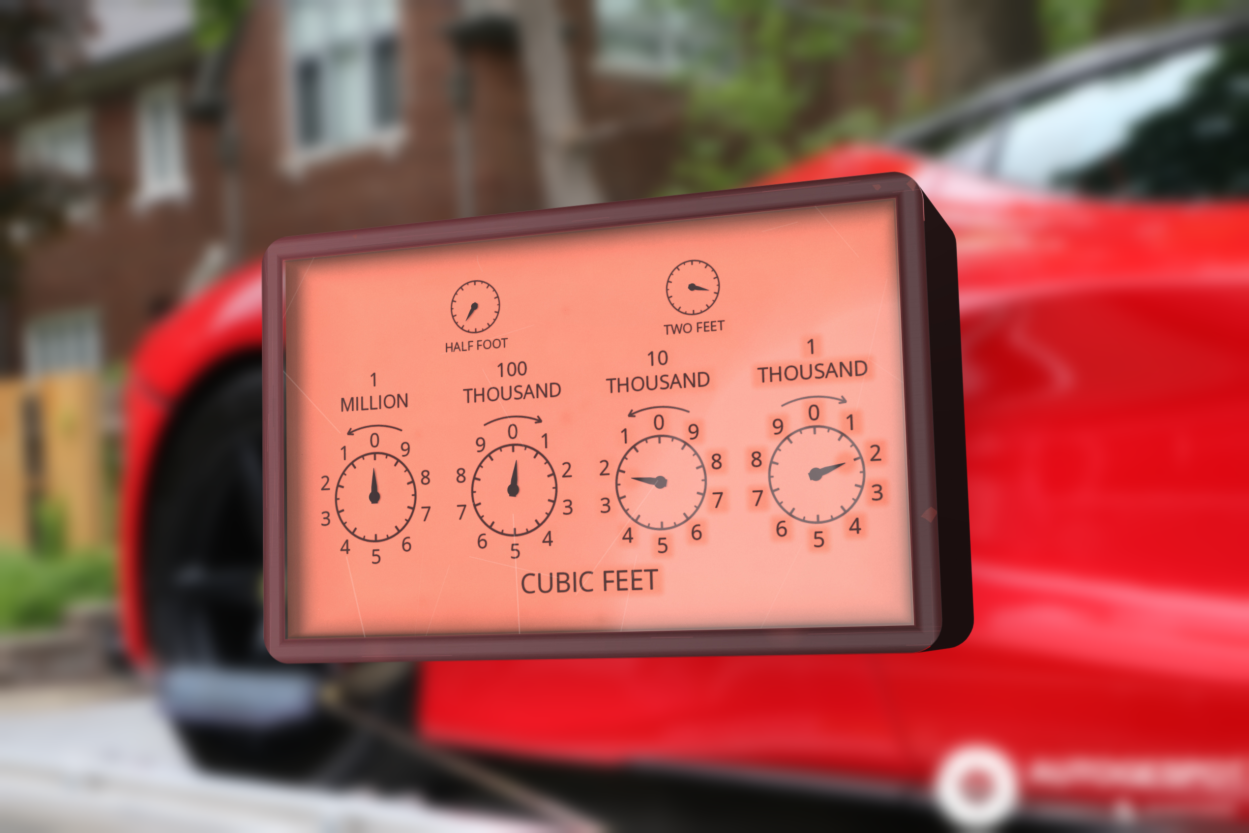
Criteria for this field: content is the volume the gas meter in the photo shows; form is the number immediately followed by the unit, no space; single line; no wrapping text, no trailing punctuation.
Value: 2200ft³
